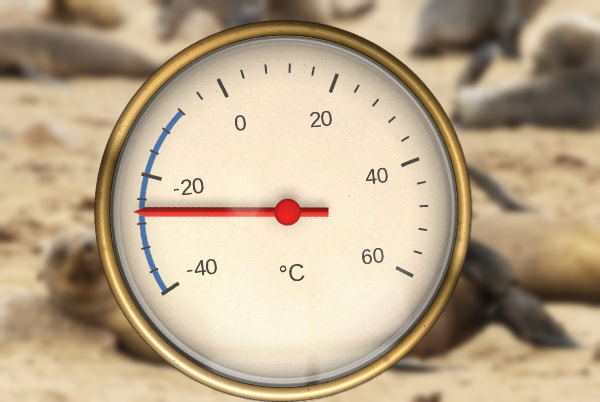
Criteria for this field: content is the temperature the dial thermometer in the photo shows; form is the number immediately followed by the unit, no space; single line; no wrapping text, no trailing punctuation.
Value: -26°C
